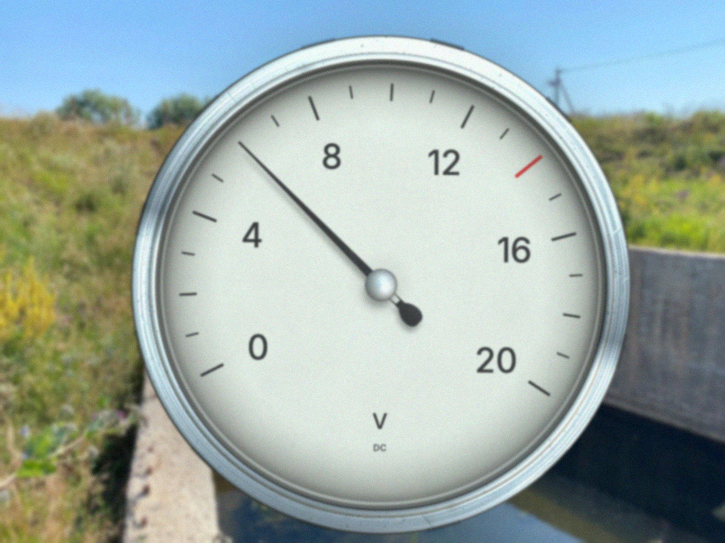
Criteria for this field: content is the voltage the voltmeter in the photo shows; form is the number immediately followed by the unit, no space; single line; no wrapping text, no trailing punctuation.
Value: 6V
